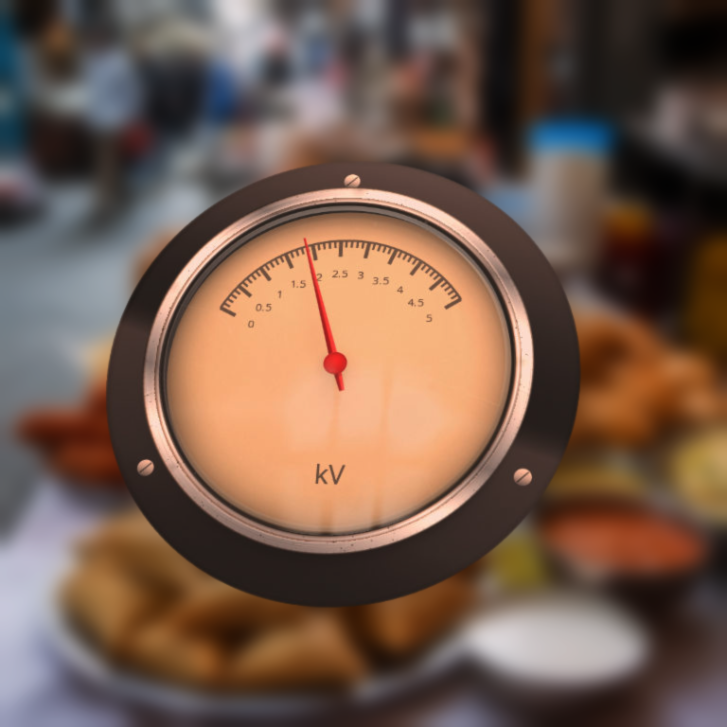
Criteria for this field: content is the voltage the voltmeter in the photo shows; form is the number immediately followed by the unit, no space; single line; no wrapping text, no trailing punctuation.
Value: 1.9kV
